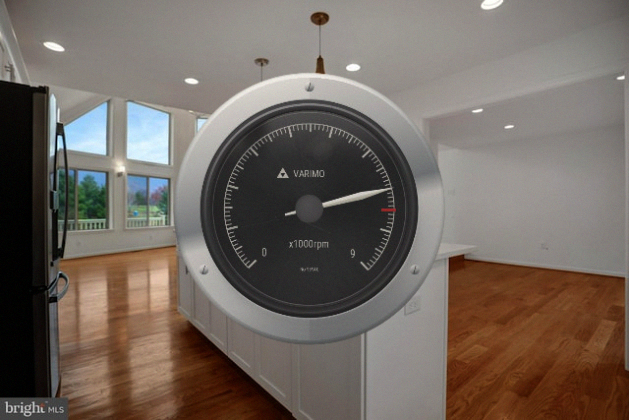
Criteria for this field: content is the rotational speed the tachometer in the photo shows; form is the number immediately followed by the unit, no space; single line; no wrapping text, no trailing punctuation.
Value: 7000rpm
